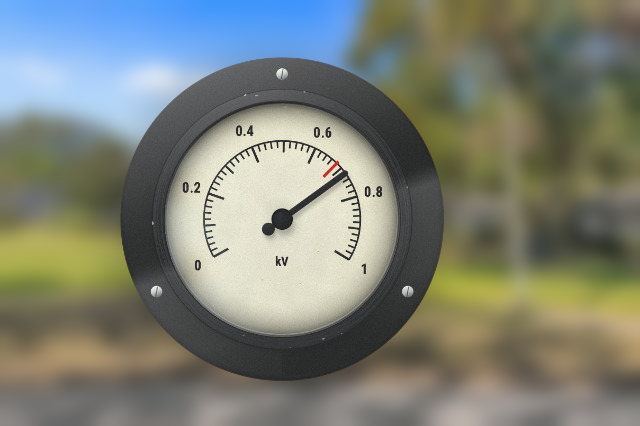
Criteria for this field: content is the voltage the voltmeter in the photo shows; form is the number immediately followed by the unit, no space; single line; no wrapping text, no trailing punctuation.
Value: 0.72kV
